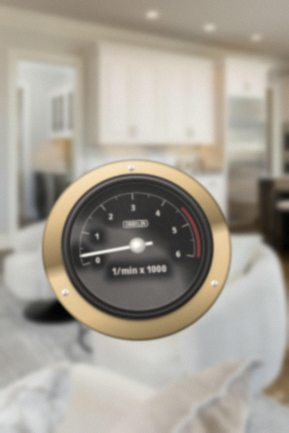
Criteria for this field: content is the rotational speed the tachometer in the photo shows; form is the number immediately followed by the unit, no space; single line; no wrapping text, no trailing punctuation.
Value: 250rpm
